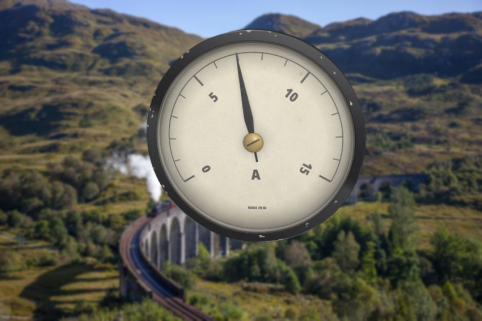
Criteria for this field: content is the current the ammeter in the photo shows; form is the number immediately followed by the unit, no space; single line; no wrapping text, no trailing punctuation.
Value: 7A
